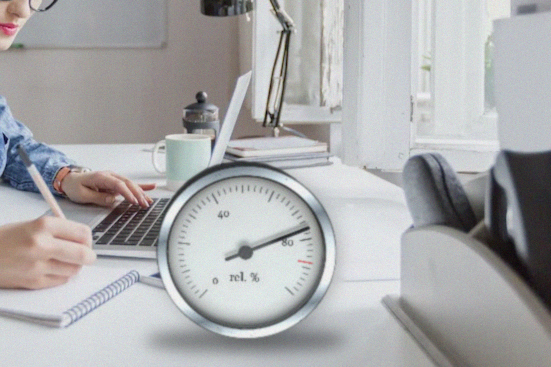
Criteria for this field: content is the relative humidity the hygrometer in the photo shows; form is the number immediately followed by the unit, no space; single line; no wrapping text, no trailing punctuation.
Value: 76%
